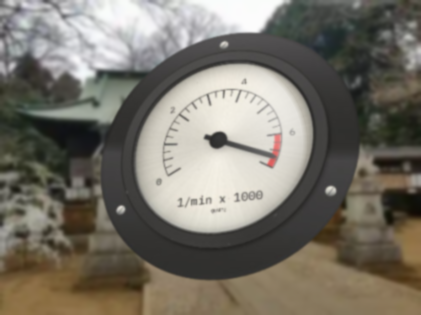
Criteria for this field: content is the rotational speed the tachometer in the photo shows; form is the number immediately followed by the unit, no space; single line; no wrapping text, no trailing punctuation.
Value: 6750rpm
